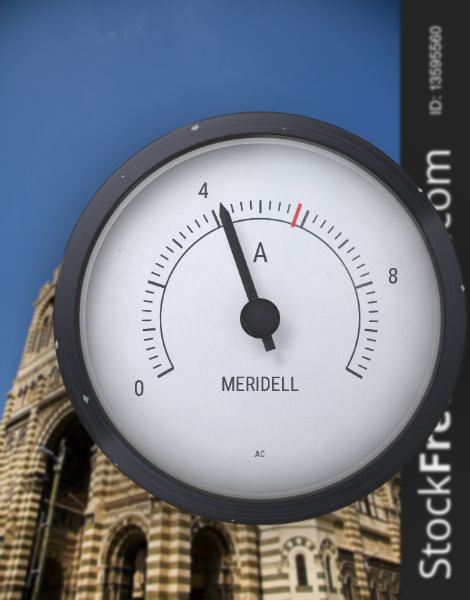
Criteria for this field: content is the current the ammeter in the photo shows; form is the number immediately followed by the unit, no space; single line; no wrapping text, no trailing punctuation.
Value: 4.2A
